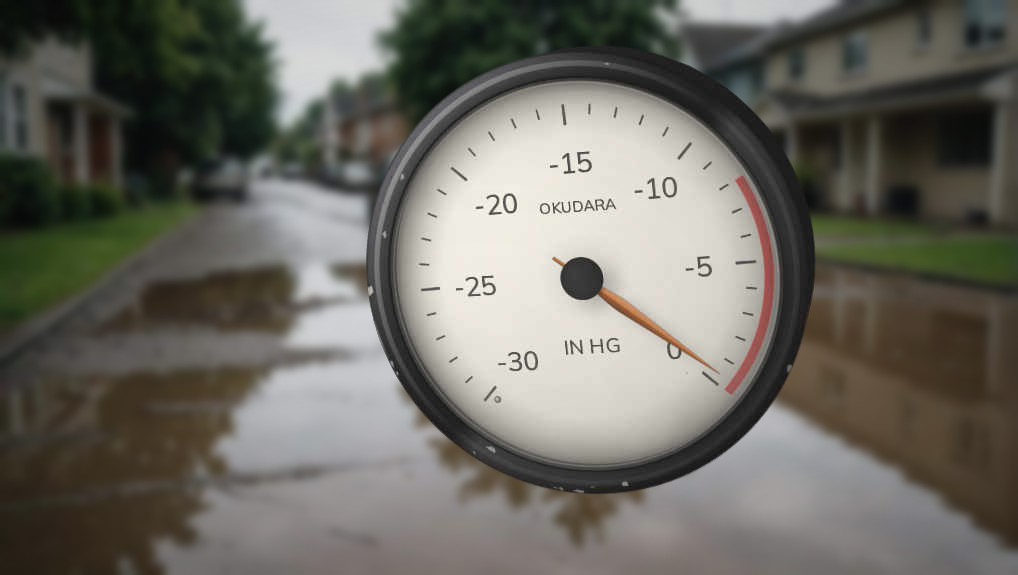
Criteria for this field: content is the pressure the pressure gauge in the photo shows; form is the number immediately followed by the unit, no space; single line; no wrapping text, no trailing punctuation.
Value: -0.5inHg
